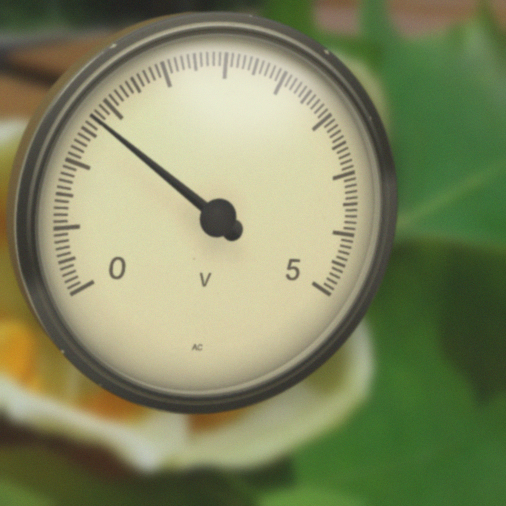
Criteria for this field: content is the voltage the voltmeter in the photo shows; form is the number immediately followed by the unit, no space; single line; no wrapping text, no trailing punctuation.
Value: 1.35V
